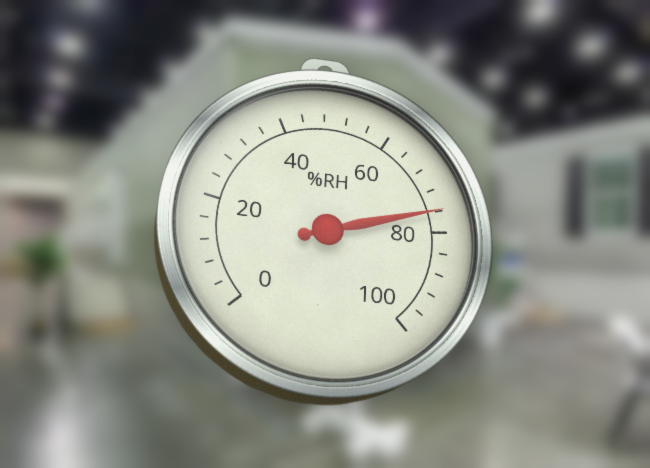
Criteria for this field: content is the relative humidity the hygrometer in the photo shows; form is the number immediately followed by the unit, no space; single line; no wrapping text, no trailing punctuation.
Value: 76%
